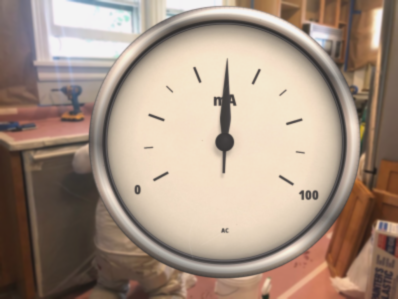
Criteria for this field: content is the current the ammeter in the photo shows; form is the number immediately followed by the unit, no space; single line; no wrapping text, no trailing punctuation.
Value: 50mA
